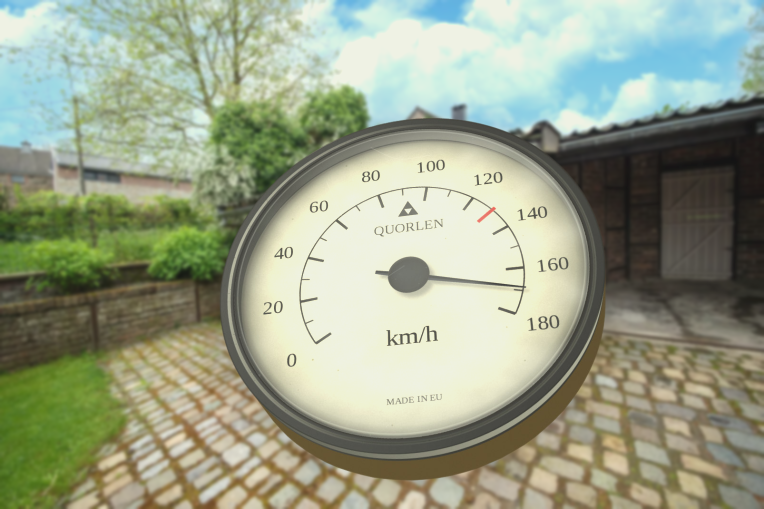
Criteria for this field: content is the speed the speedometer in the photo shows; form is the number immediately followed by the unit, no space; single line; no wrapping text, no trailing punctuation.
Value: 170km/h
